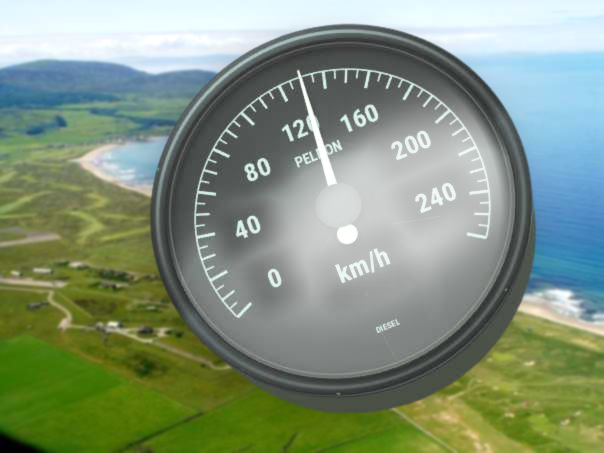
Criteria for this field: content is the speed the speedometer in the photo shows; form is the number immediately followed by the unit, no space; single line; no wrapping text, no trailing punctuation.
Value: 130km/h
